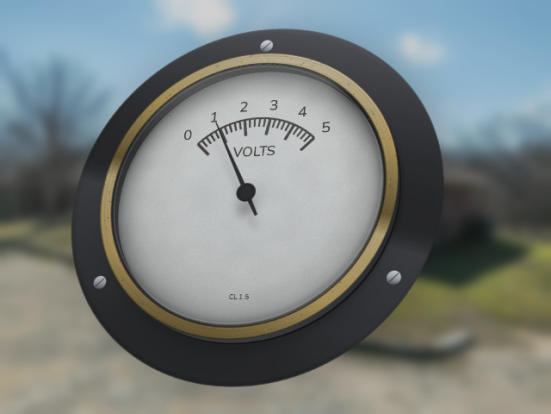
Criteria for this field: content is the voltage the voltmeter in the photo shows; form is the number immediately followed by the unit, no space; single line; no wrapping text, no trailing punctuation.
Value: 1V
